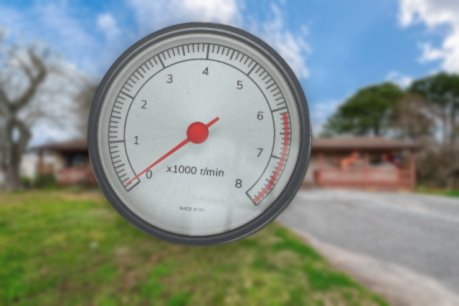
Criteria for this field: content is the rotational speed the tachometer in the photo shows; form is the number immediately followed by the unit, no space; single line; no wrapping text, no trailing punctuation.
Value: 100rpm
